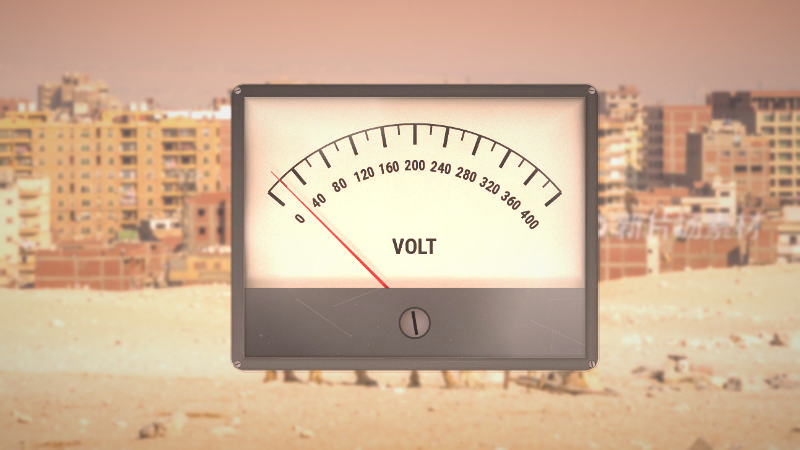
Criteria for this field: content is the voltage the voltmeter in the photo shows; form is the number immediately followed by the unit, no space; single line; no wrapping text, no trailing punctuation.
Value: 20V
